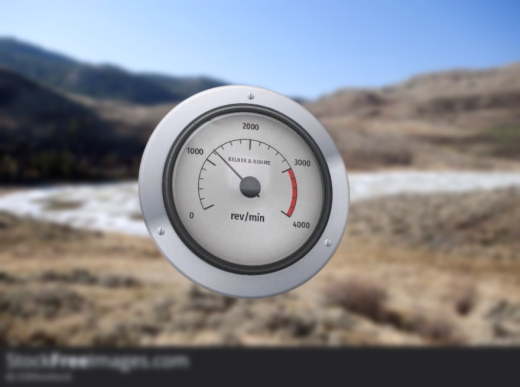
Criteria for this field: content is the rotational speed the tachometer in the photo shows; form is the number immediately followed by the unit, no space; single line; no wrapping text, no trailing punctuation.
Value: 1200rpm
